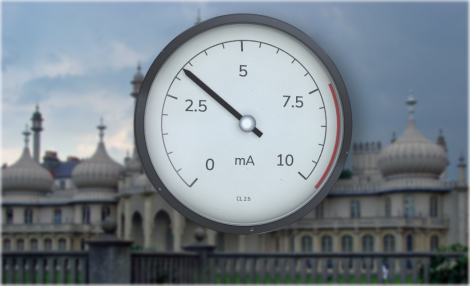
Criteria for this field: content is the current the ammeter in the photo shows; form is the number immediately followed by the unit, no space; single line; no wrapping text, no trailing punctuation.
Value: 3.25mA
